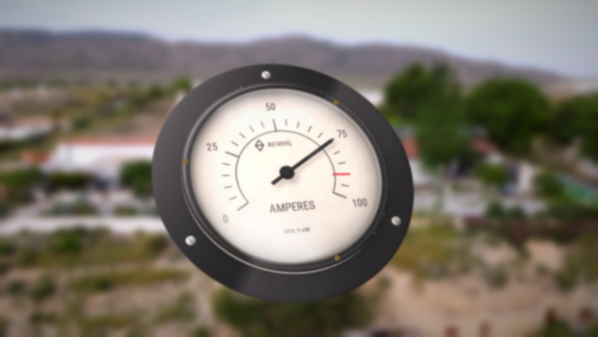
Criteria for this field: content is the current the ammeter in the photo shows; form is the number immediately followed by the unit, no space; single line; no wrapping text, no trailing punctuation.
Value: 75A
